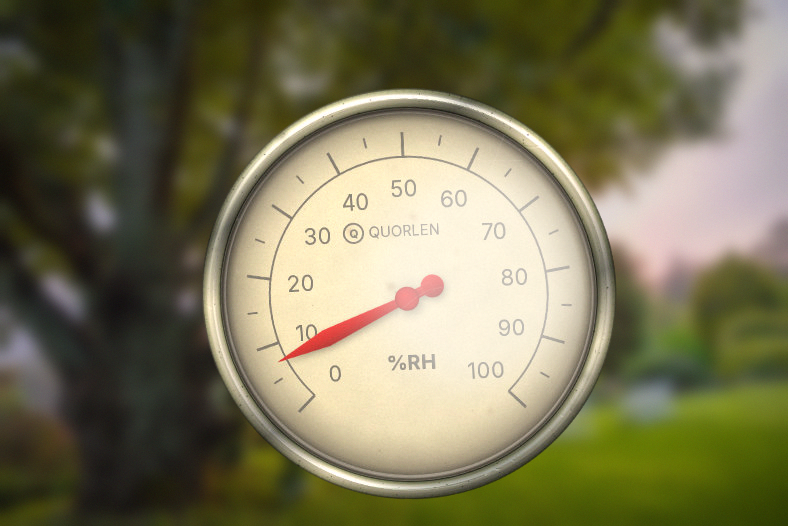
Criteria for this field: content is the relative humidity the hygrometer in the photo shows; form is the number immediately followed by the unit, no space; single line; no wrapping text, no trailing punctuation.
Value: 7.5%
